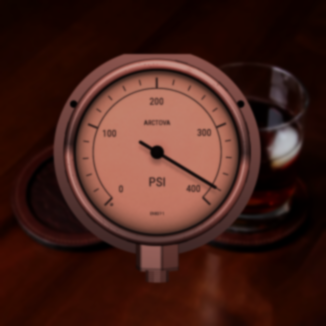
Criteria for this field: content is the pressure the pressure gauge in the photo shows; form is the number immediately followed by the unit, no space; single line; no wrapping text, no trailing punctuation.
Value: 380psi
